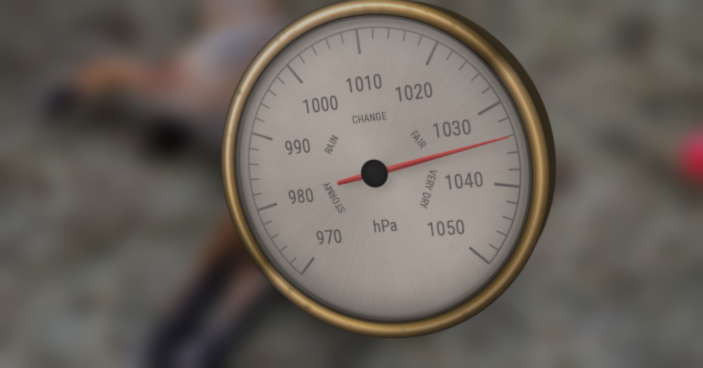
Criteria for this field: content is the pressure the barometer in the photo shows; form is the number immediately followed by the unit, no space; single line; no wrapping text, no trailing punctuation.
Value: 1034hPa
